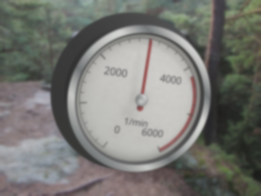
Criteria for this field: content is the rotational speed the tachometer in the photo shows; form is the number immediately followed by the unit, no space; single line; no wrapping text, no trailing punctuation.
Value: 3000rpm
